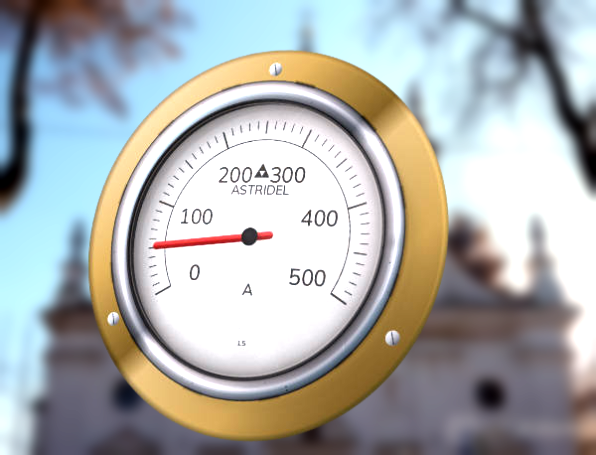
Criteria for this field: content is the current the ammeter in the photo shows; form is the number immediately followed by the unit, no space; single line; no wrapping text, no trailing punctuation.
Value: 50A
